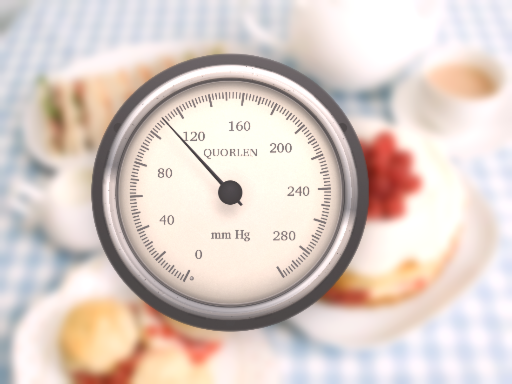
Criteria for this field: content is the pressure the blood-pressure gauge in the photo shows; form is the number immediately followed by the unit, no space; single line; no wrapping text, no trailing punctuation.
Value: 110mmHg
